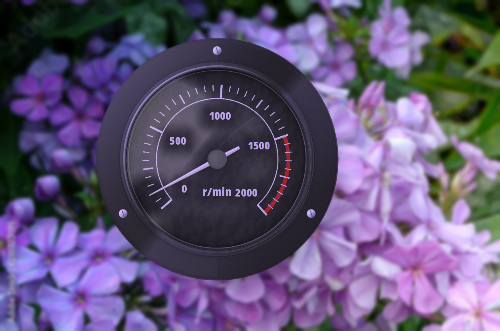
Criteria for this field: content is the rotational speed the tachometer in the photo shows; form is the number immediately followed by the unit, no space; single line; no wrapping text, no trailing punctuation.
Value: 100rpm
